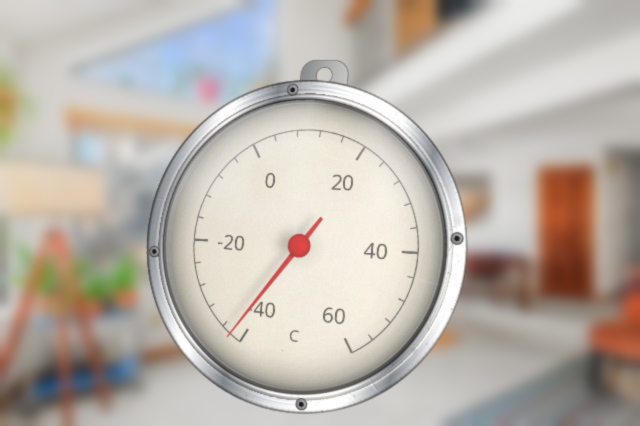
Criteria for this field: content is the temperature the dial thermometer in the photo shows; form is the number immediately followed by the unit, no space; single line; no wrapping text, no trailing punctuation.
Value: -38°C
